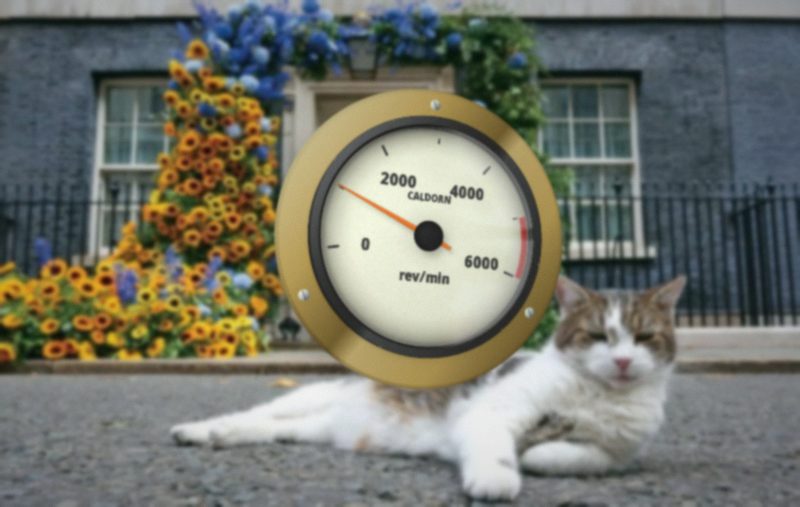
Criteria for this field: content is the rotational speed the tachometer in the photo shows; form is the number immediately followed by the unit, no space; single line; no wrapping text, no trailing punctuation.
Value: 1000rpm
